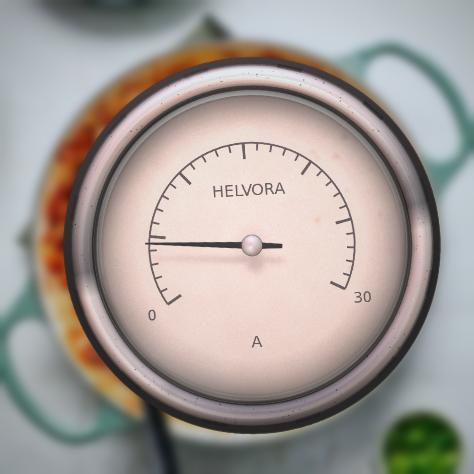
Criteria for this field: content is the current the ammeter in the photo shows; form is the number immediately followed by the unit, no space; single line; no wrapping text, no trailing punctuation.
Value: 4.5A
